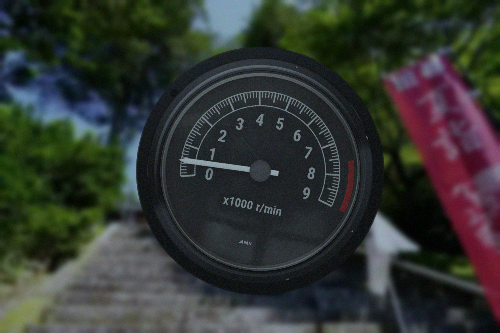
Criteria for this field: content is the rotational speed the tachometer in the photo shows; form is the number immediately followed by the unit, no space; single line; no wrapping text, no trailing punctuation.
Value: 500rpm
